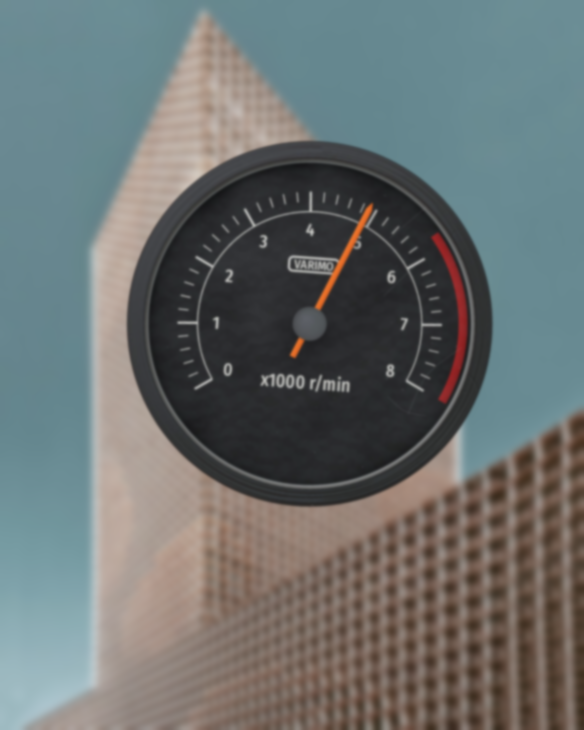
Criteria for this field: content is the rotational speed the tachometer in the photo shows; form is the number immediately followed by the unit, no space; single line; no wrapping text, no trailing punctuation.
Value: 4900rpm
